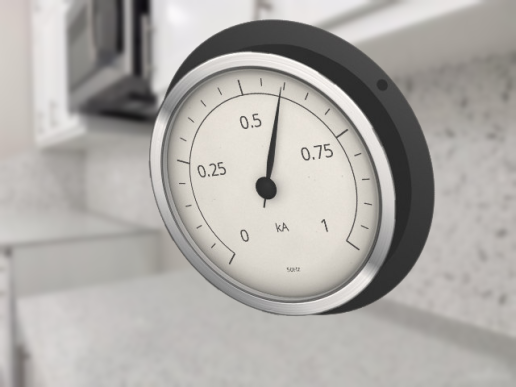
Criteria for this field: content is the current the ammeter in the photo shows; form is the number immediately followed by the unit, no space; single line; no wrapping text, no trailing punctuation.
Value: 0.6kA
